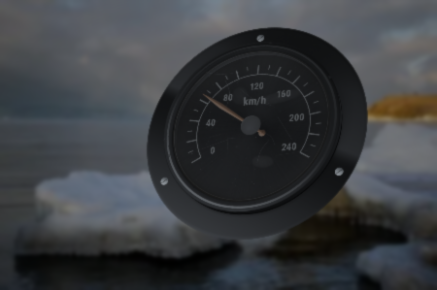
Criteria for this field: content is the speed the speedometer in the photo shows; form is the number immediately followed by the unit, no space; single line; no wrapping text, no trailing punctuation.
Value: 65km/h
